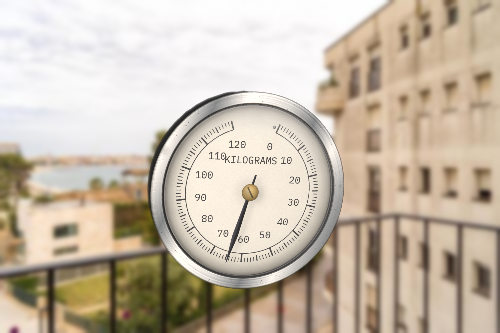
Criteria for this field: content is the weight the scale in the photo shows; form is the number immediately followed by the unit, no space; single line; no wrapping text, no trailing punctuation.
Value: 65kg
